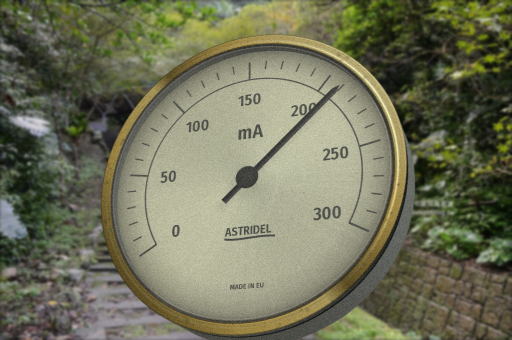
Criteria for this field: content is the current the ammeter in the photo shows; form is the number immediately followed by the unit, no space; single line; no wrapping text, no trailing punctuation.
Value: 210mA
